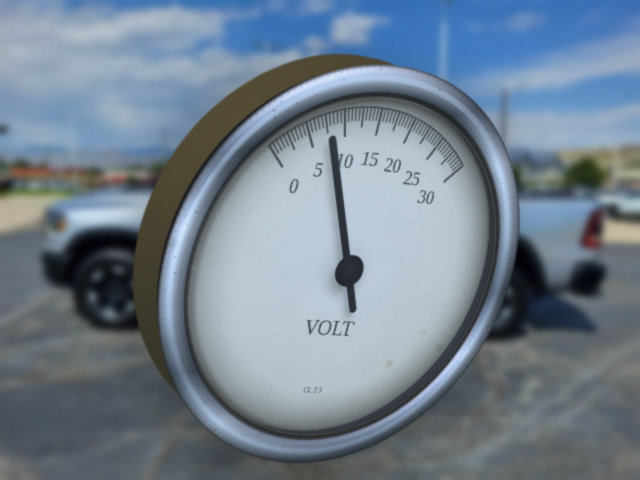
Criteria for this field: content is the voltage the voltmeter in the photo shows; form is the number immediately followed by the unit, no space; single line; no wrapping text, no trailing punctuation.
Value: 7.5V
